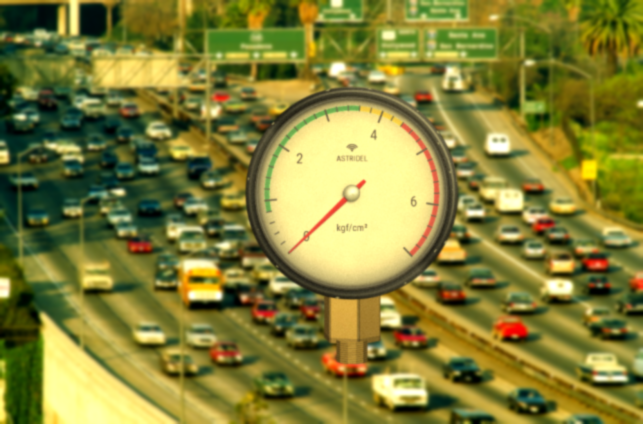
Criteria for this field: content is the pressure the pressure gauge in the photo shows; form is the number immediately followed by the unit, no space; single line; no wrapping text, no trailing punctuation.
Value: 0kg/cm²
